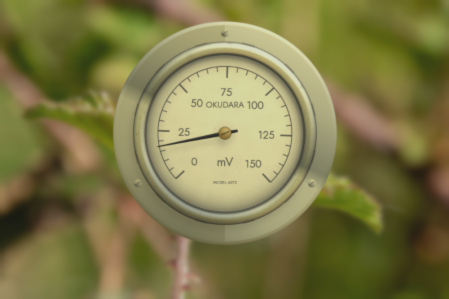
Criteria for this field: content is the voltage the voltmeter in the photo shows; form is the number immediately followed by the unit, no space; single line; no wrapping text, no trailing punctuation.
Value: 17.5mV
